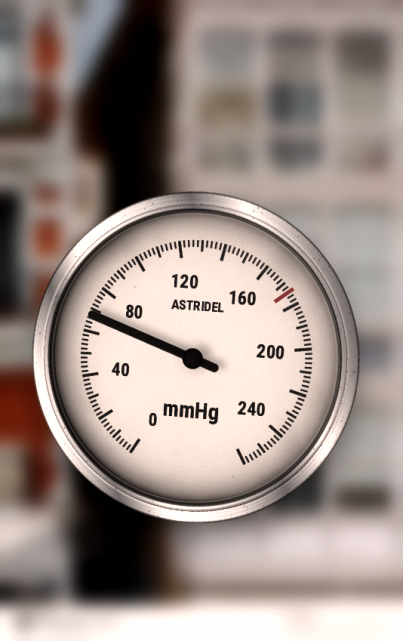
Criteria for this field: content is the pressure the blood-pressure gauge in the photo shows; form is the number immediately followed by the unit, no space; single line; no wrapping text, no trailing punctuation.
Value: 68mmHg
